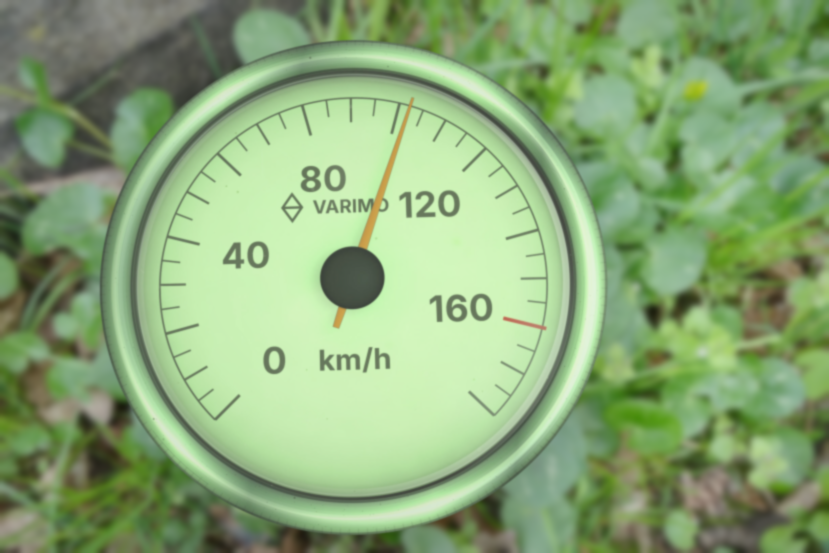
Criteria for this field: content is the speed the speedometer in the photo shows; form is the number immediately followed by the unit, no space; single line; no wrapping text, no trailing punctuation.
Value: 102.5km/h
